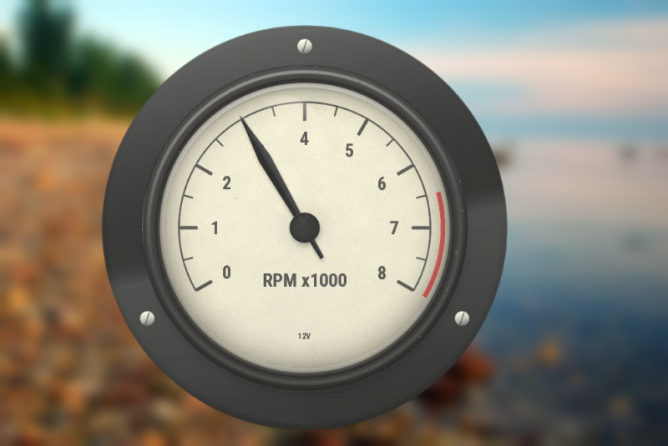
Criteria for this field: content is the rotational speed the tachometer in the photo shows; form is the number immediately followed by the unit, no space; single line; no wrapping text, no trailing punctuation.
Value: 3000rpm
